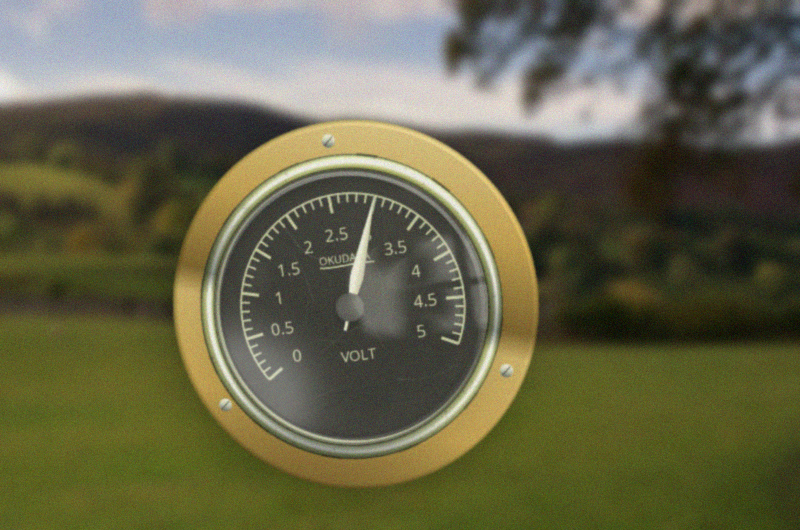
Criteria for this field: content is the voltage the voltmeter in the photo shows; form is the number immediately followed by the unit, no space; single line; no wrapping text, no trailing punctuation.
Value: 3V
